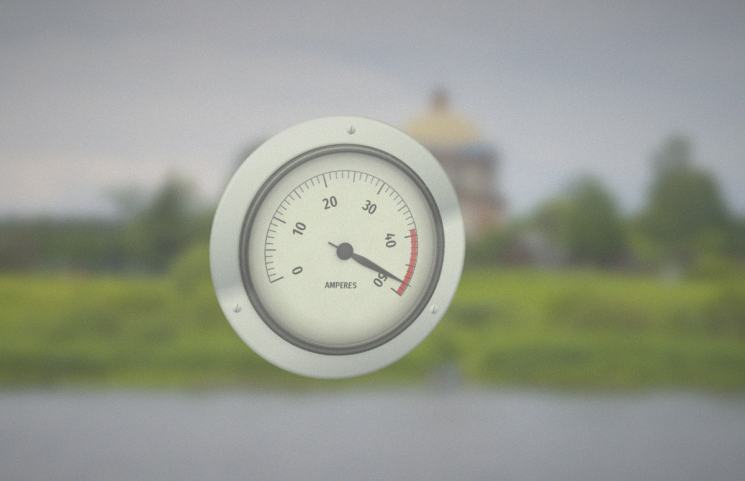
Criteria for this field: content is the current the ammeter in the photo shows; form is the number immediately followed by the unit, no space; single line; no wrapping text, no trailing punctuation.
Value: 48A
